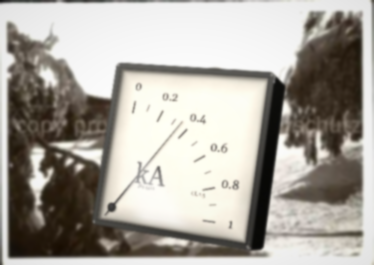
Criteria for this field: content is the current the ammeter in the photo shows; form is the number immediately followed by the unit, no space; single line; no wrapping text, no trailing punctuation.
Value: 0.35kA
